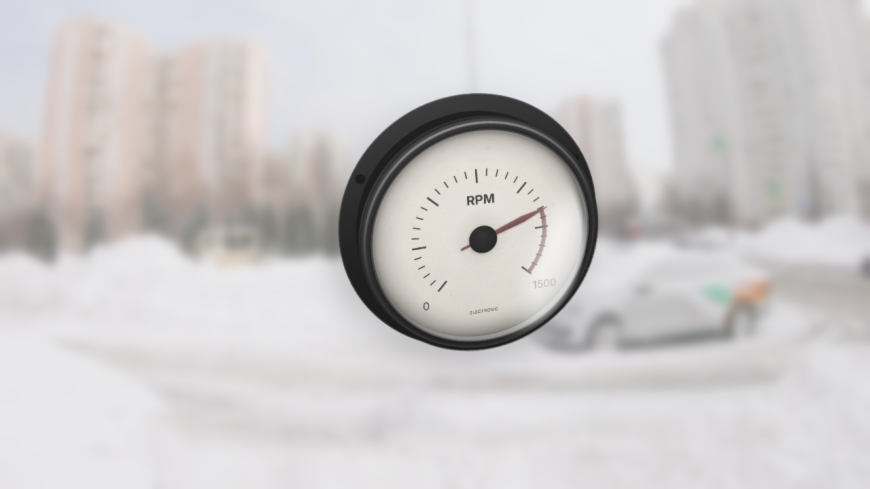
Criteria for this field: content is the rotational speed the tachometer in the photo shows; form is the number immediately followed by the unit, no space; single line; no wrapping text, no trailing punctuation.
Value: 1150rpm
